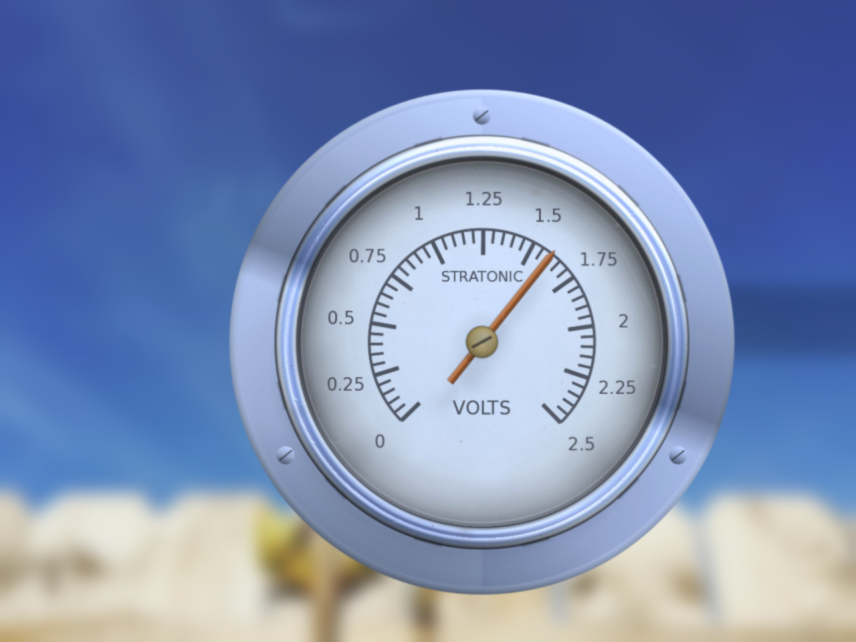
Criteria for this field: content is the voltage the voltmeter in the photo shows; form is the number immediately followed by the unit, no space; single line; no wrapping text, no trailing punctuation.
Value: 1.6V
